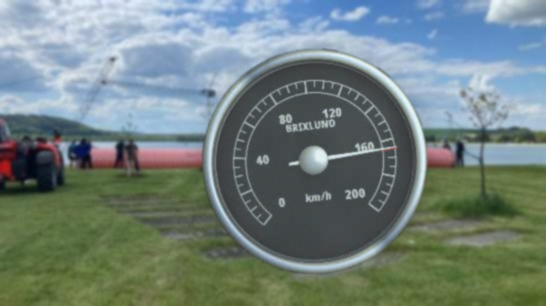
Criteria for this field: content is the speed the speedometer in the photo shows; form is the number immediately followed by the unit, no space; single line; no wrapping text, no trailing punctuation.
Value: 165km/h
